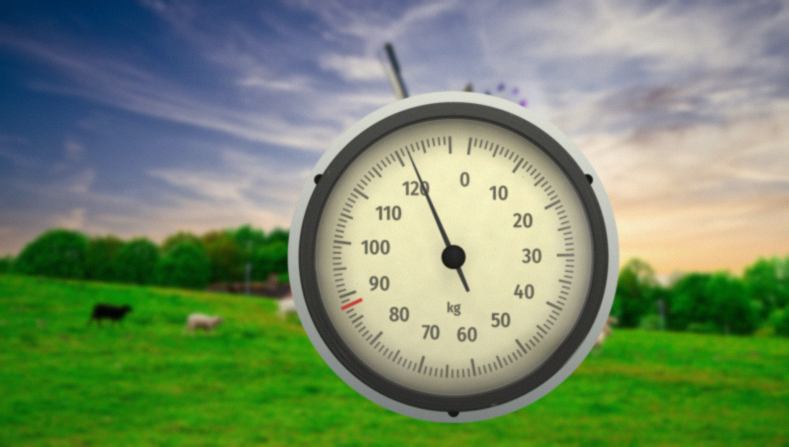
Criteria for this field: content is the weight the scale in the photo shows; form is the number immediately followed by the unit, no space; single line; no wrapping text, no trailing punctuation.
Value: 122kg
